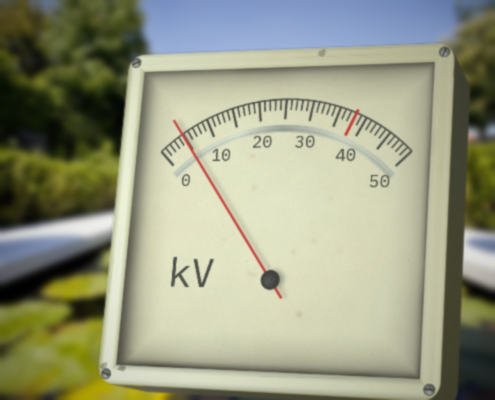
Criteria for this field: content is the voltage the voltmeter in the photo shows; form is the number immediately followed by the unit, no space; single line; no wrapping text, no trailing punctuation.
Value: 5kV
